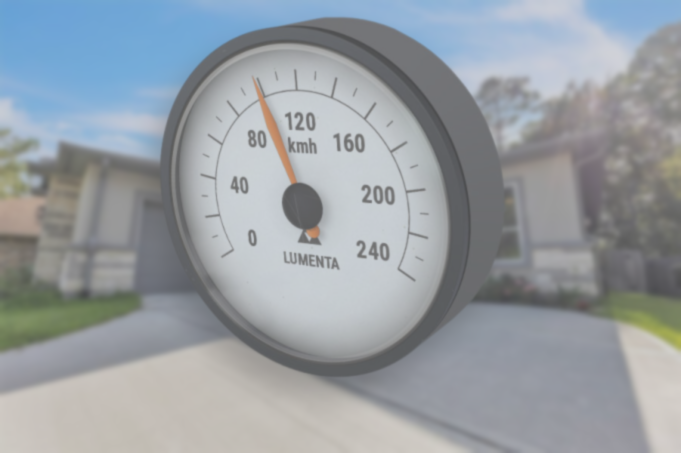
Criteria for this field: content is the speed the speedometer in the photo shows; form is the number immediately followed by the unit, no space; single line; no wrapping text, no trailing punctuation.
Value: 100km/h
